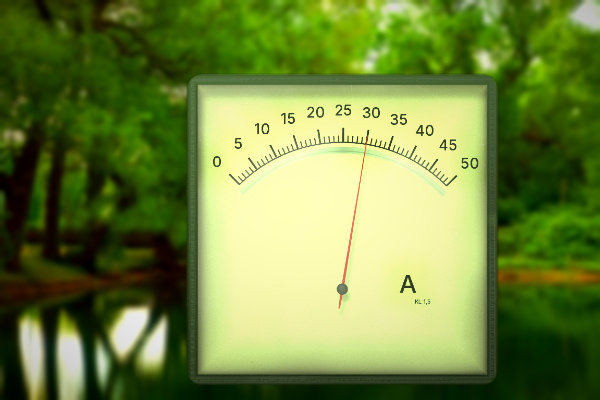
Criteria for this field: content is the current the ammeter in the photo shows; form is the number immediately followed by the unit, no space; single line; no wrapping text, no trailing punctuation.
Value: 30A
